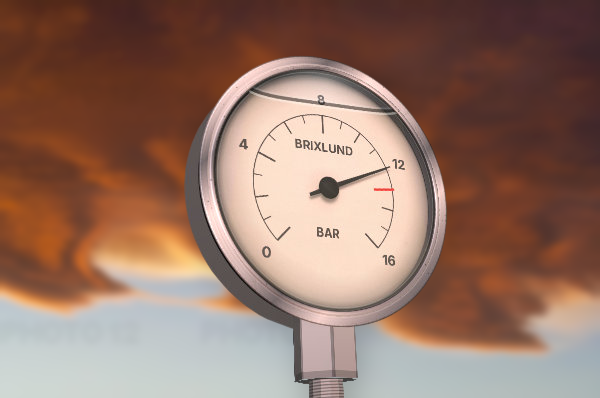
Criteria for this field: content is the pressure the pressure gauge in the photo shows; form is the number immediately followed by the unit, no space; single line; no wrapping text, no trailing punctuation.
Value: 12bar
